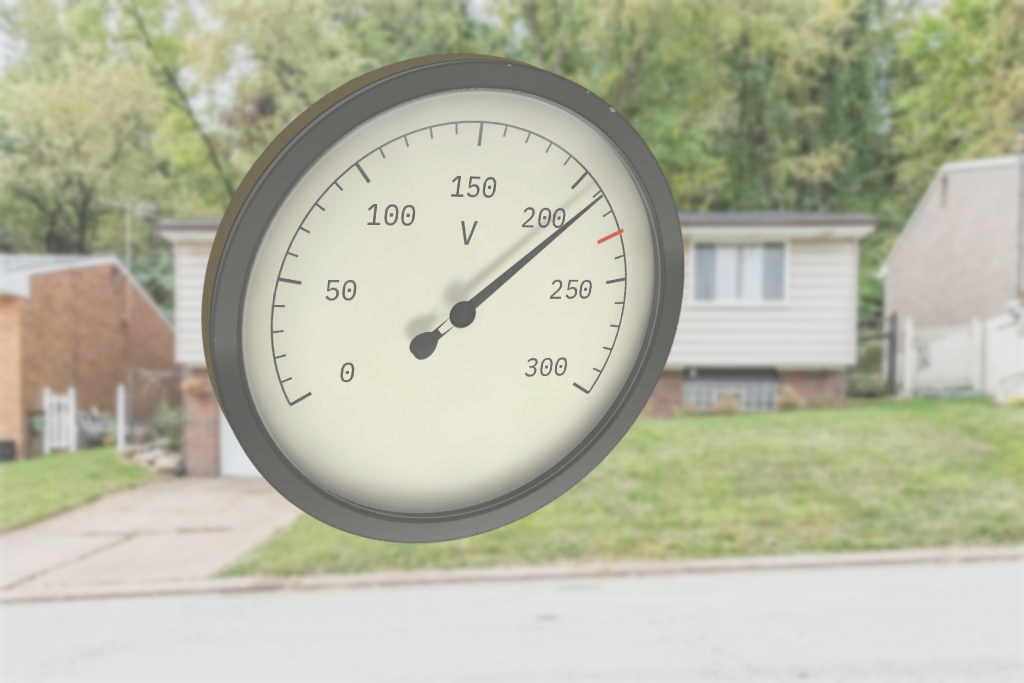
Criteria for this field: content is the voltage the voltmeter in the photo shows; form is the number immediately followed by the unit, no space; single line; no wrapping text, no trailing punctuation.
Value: 210V
